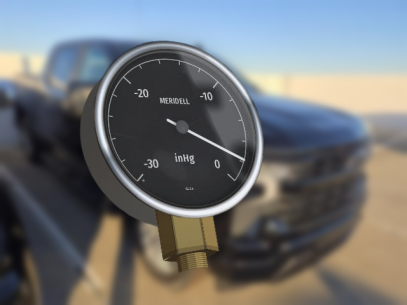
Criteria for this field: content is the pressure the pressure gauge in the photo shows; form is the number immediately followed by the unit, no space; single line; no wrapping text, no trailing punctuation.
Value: -2inHg
